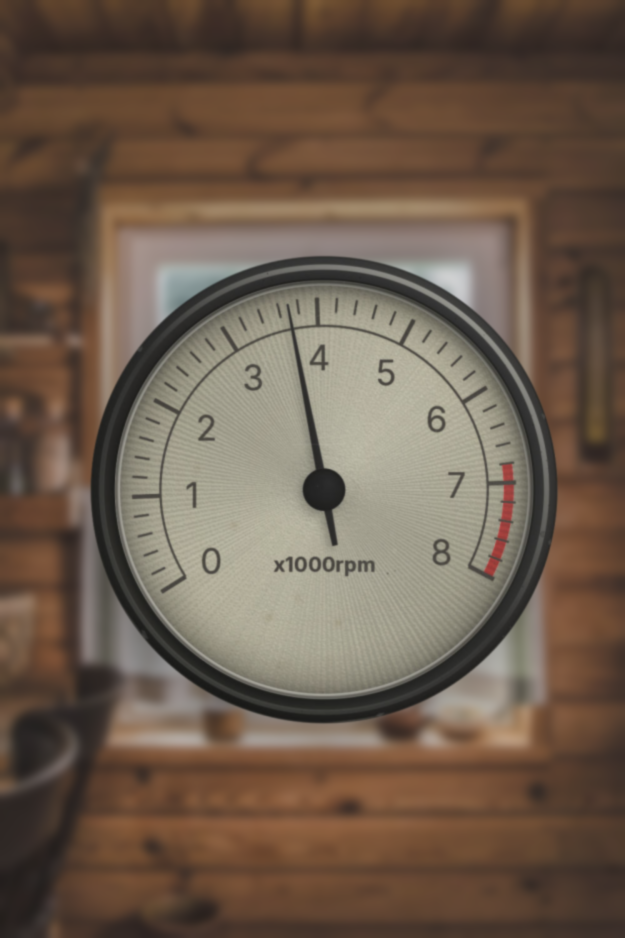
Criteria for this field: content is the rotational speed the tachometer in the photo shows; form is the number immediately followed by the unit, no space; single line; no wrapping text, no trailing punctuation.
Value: 3700rpm
